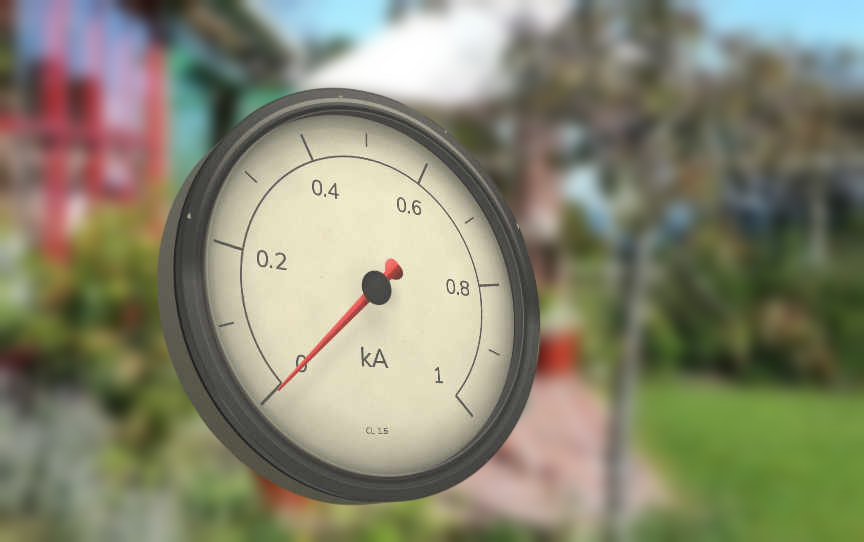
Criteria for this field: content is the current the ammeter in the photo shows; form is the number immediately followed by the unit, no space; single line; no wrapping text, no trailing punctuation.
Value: 0kA
